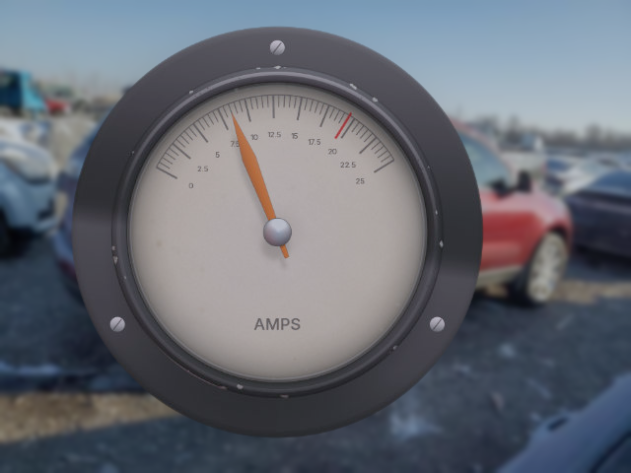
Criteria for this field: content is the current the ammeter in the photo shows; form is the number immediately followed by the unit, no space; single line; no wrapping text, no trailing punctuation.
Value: 8.5A
